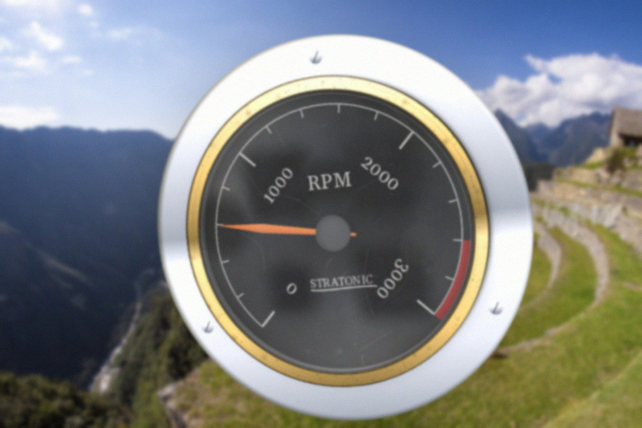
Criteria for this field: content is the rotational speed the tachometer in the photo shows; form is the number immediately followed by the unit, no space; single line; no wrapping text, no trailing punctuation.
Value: 600rpm
